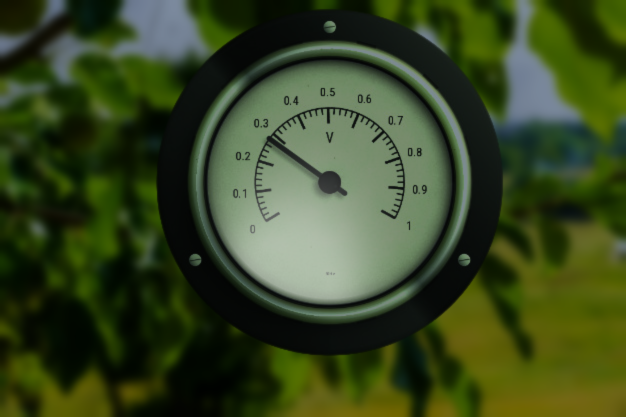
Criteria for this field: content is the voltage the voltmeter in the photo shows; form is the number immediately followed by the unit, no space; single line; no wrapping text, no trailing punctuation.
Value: 0.28V
